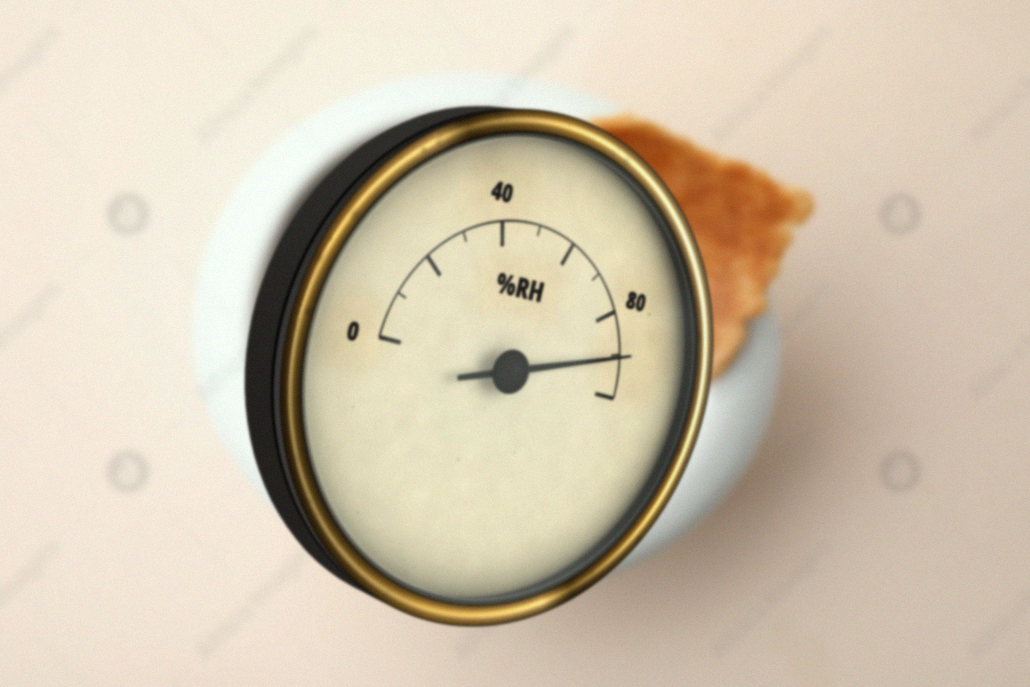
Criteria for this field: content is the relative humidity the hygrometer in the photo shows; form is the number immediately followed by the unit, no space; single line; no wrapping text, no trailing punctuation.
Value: 90%
